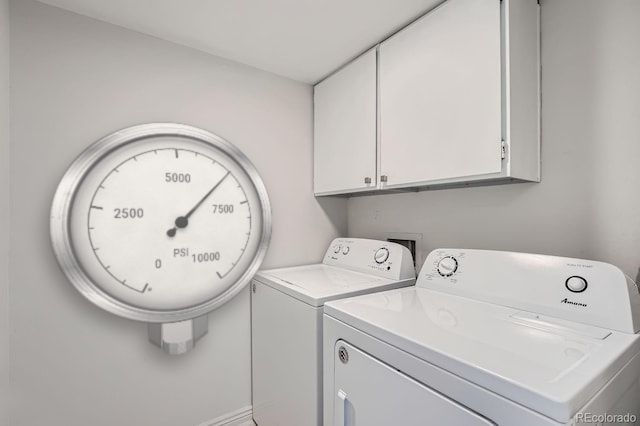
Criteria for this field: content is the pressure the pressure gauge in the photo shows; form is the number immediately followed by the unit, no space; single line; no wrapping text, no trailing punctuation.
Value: 6500psi
